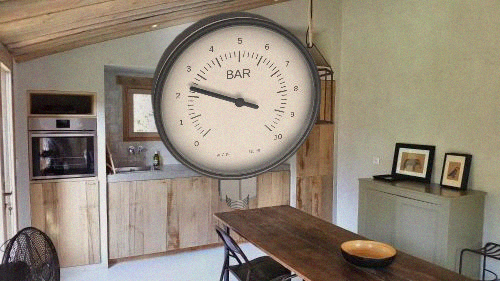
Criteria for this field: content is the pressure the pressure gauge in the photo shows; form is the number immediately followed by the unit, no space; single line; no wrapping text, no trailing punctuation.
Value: 2.4bar
